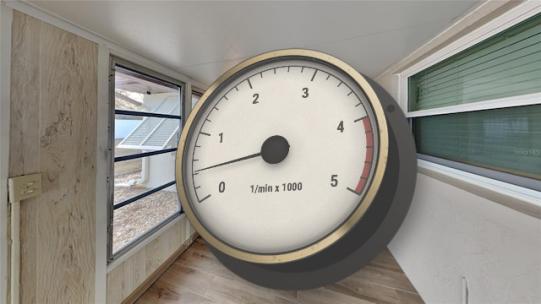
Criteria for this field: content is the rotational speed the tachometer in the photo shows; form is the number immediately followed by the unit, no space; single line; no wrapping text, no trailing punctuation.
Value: 400rpm
